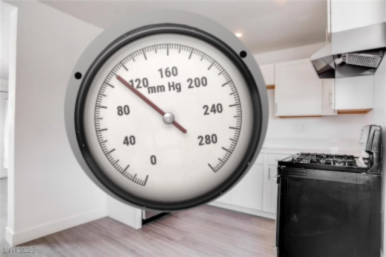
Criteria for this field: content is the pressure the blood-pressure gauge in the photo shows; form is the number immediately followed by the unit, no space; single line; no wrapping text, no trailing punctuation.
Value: 110mmHg
